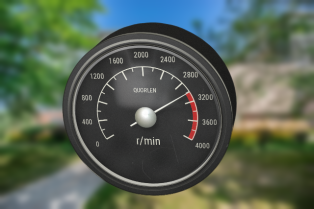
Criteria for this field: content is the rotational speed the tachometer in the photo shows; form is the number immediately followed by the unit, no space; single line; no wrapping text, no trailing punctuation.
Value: 3000rpm
